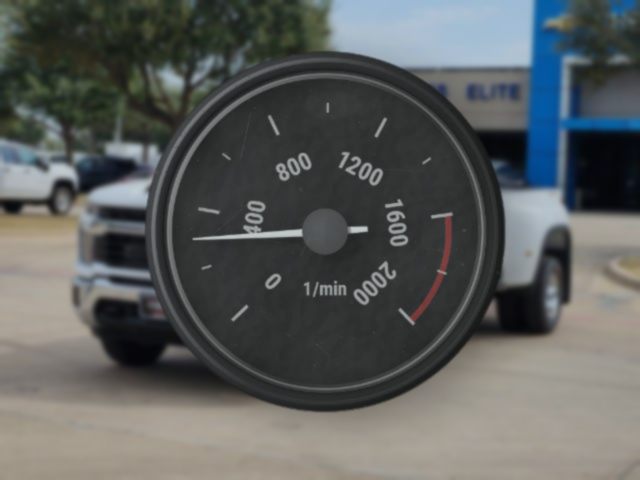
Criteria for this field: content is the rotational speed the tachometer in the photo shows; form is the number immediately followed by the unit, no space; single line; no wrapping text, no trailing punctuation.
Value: 300rpm
